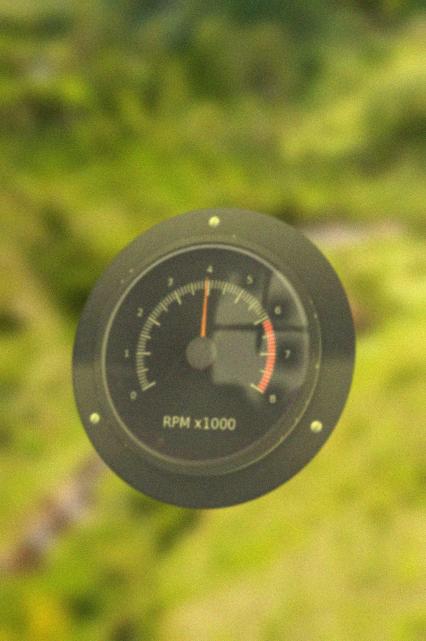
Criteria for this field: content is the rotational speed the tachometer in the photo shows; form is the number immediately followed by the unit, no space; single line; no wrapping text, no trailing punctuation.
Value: 4000rpm
